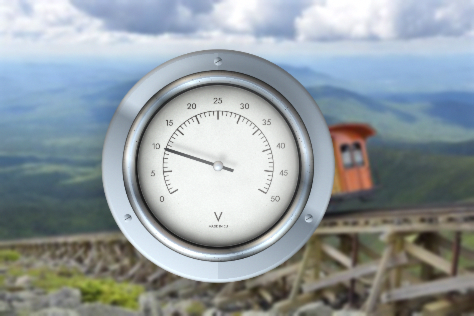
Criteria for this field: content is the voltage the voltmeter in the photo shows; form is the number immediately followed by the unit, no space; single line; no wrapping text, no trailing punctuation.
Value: 10V
